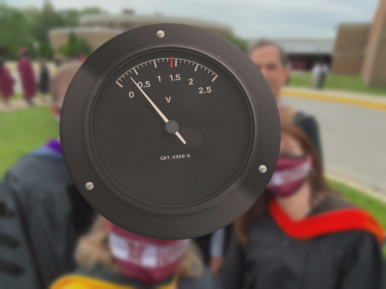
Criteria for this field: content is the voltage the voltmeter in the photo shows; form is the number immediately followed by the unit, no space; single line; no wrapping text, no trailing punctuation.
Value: 0.3V
